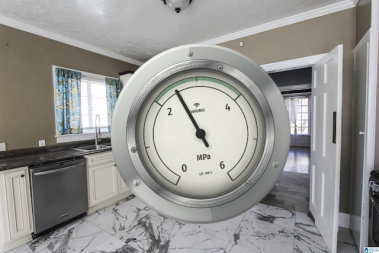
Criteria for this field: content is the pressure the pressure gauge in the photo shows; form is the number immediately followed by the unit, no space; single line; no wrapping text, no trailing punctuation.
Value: 2.5MPa
